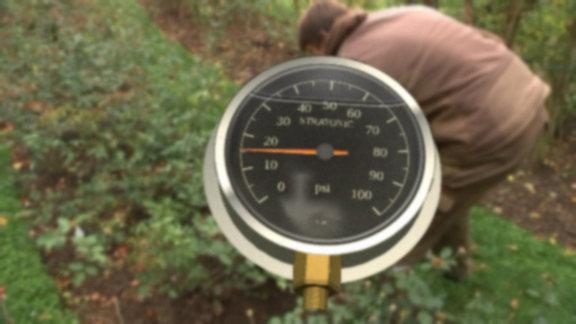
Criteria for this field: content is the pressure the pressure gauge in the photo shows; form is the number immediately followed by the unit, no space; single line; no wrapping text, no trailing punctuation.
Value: 15psi
